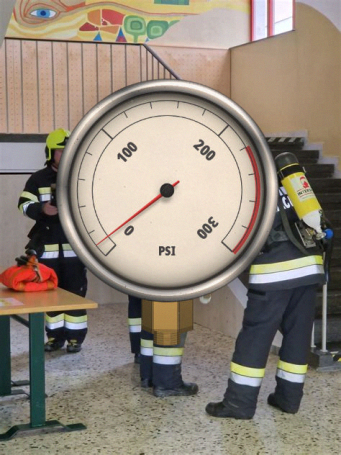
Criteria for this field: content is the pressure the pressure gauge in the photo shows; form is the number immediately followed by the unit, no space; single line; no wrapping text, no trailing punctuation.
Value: 10psi
